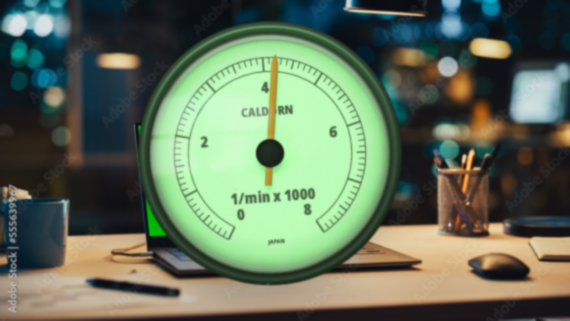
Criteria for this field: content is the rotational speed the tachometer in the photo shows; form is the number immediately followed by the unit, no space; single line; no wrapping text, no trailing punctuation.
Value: 4200rpm
